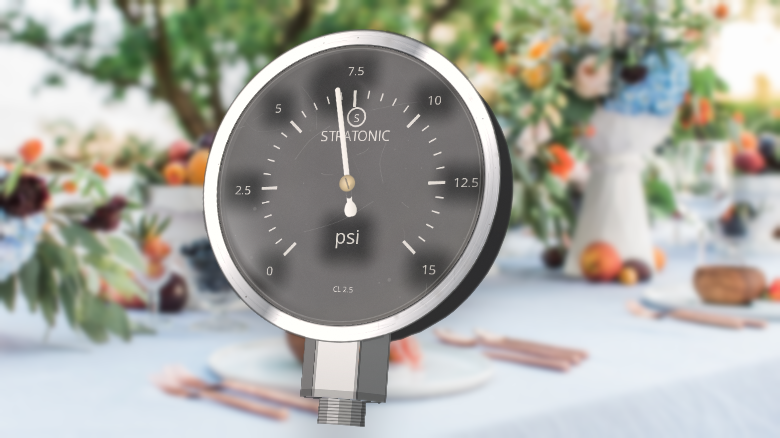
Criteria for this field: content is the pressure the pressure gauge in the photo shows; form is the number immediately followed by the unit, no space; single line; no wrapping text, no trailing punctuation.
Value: 7psi
